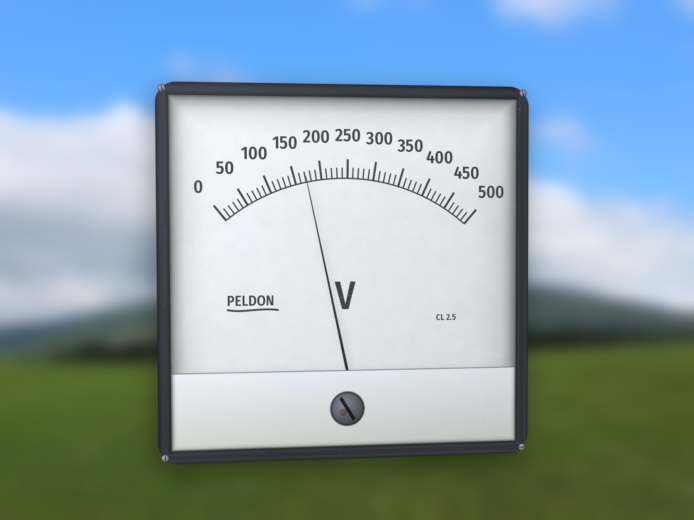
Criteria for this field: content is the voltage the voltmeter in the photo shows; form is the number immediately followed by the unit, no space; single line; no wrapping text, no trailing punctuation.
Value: 170V
